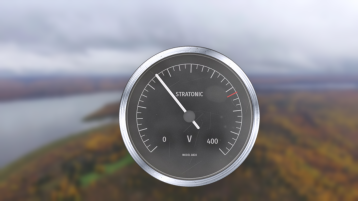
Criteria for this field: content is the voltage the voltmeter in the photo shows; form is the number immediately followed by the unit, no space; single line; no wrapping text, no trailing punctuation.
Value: 140V
